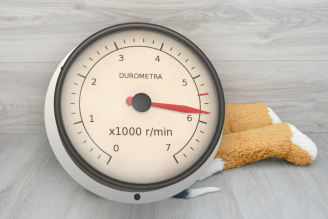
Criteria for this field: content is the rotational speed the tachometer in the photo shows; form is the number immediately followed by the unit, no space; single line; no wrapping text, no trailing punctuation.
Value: 5800rpm
